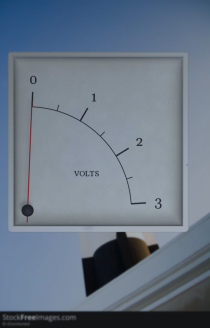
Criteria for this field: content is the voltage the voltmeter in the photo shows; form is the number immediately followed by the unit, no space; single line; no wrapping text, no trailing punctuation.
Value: 0V
